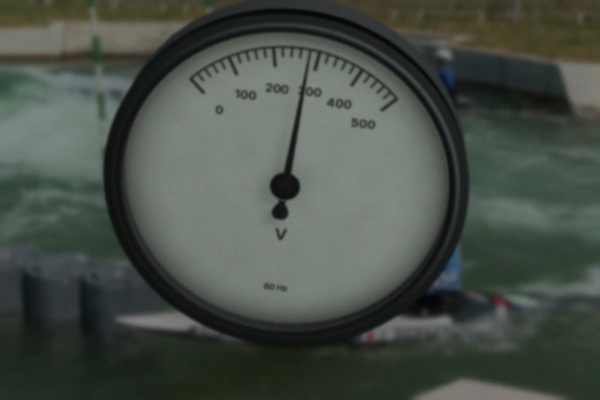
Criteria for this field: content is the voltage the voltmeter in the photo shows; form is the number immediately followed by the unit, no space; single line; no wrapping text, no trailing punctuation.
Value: 280V
